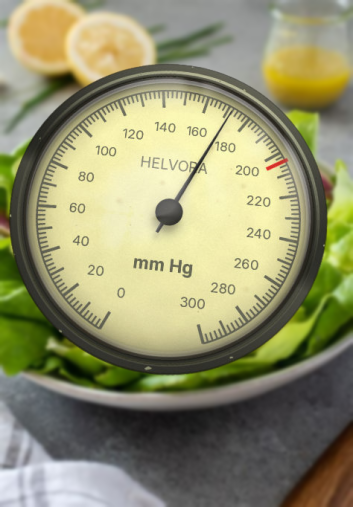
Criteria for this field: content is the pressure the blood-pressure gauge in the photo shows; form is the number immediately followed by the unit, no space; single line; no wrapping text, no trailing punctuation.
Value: 172mmHg
